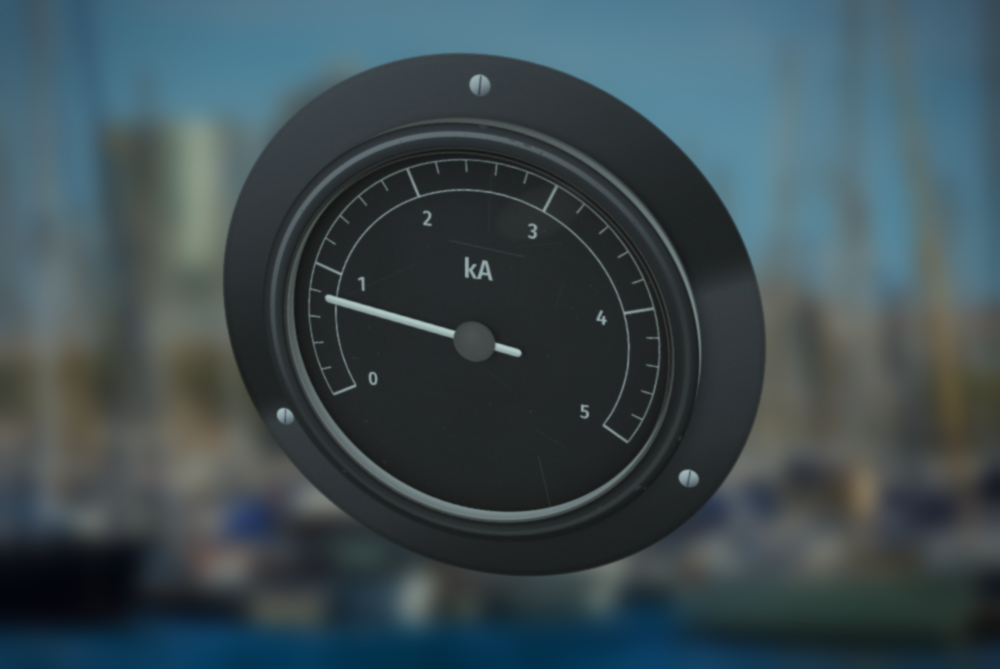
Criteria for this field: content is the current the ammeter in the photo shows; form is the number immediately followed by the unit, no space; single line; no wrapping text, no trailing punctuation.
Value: 0.8kA
